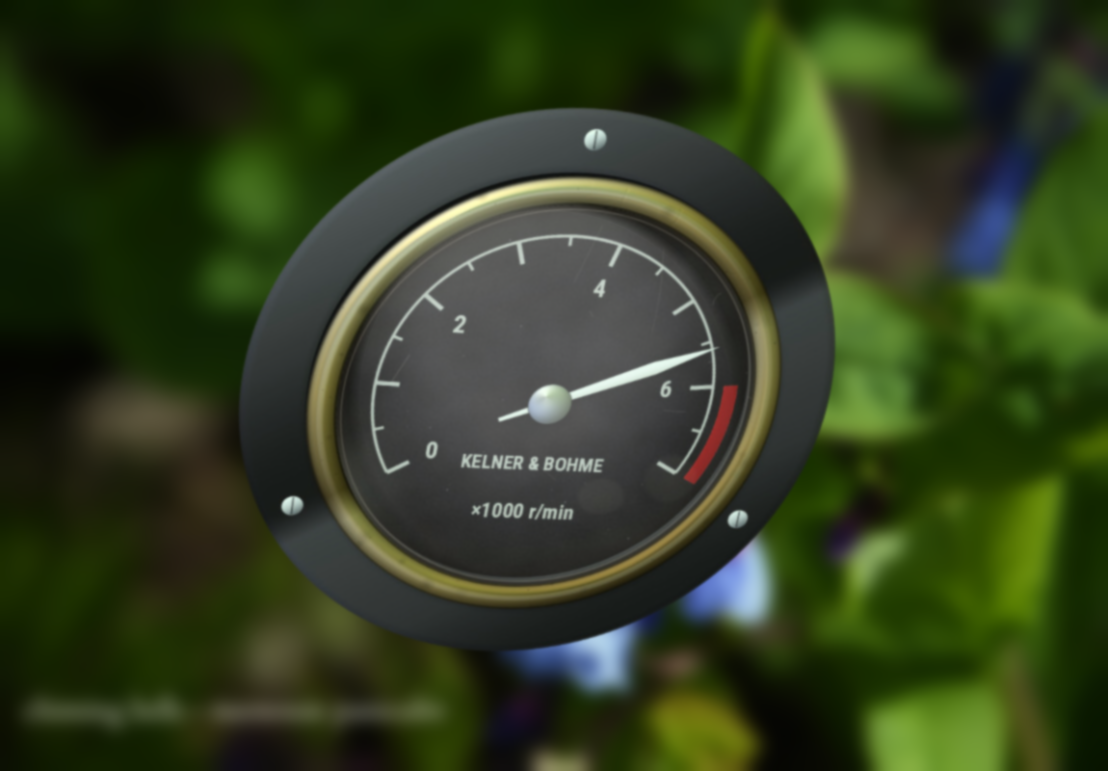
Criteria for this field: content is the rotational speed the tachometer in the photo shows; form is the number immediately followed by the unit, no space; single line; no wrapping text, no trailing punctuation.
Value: 5500rpm
